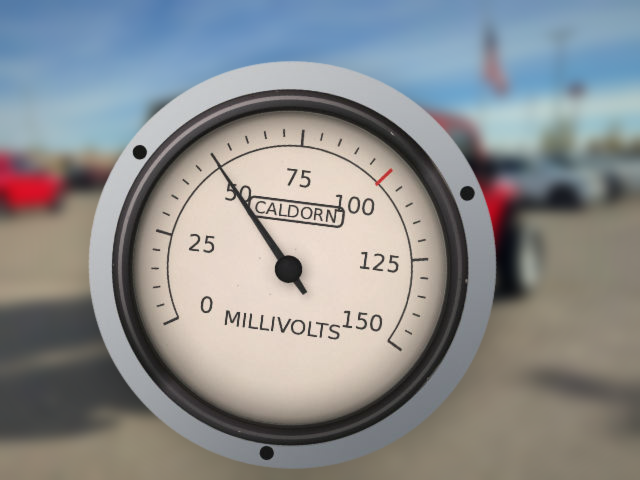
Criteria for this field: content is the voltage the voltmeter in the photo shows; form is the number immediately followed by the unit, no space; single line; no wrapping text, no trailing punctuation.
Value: 50mV
